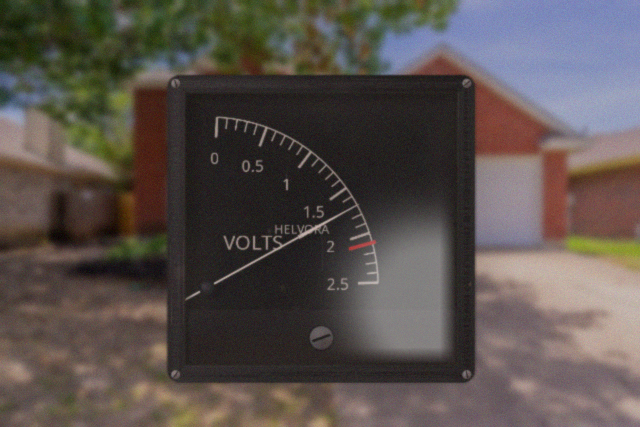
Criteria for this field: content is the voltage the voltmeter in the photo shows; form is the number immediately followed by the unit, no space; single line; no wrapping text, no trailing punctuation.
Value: 1.7V
